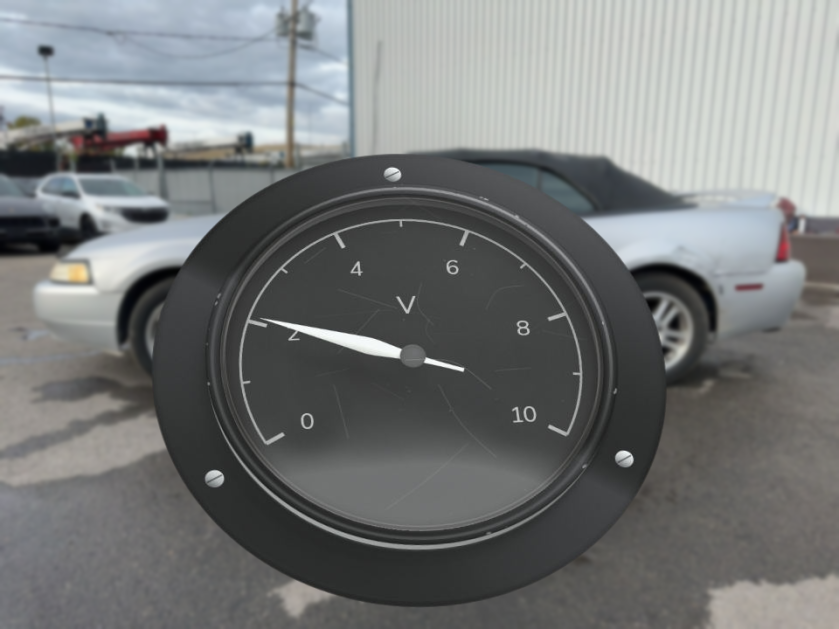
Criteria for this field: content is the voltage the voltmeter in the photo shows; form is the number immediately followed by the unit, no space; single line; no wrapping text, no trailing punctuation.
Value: 2V
